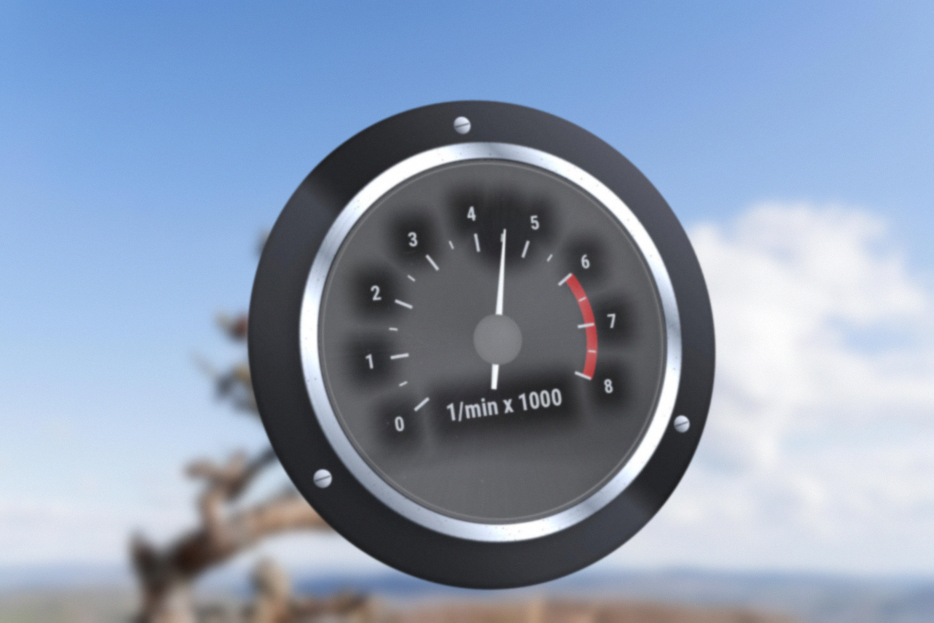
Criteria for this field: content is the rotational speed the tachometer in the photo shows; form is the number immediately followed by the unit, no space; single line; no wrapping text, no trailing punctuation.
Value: 4500rpm
